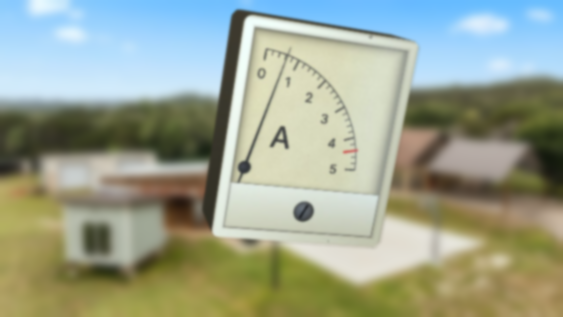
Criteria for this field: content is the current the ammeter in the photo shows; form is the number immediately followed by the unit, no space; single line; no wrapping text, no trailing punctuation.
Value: 0.6A
